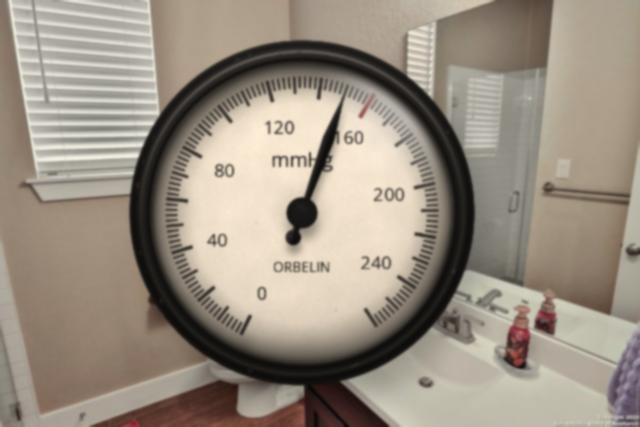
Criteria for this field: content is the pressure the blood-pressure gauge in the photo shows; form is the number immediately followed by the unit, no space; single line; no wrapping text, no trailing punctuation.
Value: 150mmHg
